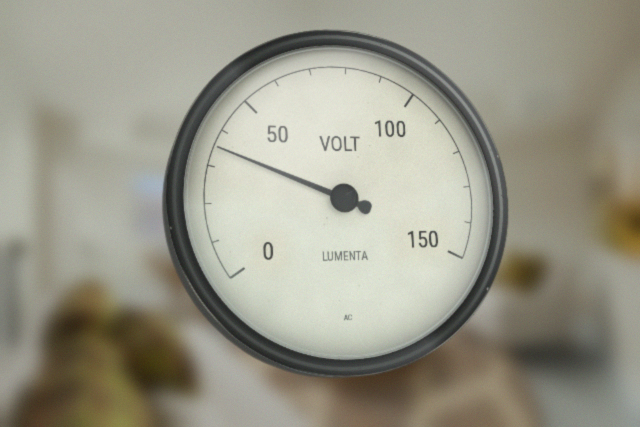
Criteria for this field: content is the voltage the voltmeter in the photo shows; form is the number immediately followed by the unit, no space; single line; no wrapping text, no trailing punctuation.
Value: 35V
